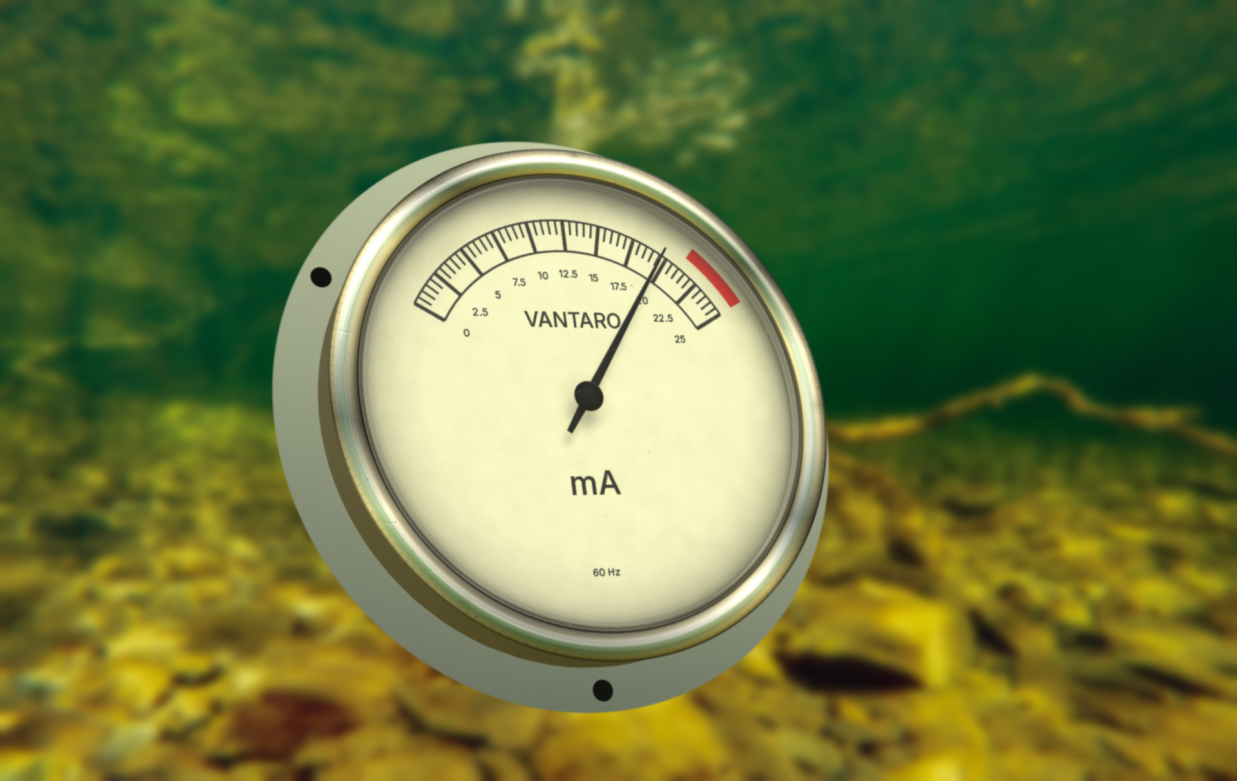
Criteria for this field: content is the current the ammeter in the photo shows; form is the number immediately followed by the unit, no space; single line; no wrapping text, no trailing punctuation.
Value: 19.5mA
